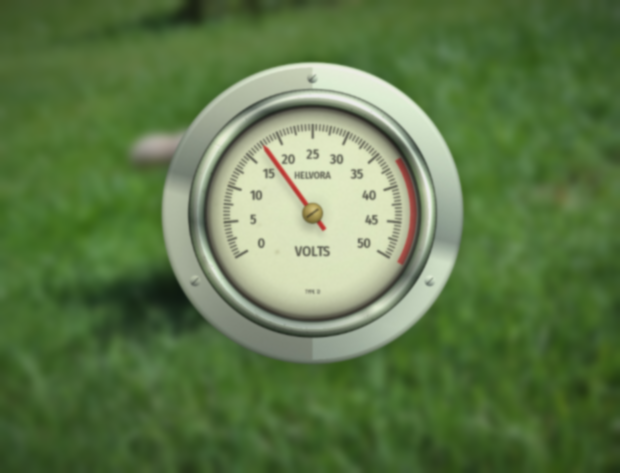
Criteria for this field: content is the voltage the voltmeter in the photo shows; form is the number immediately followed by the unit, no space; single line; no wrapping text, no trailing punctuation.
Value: 17.5V
